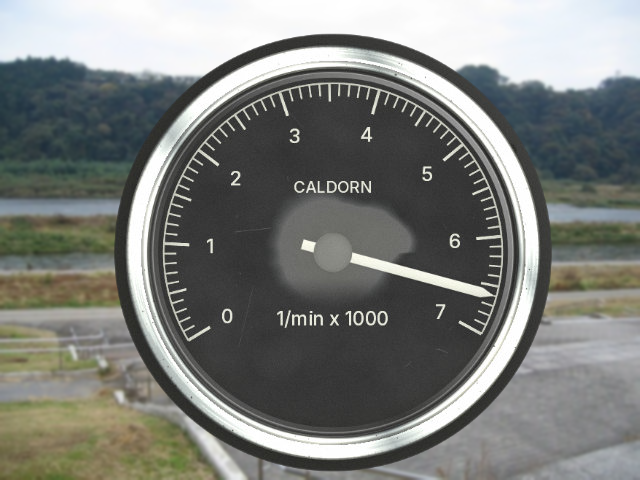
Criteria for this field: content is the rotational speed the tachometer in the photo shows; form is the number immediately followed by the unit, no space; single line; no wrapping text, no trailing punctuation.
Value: 6600rpm
